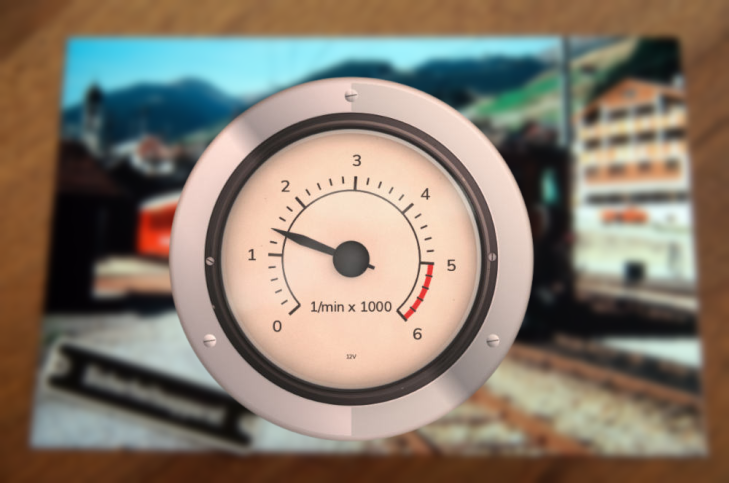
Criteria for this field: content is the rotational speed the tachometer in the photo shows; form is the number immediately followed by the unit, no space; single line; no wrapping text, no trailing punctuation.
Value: 1400rpm
